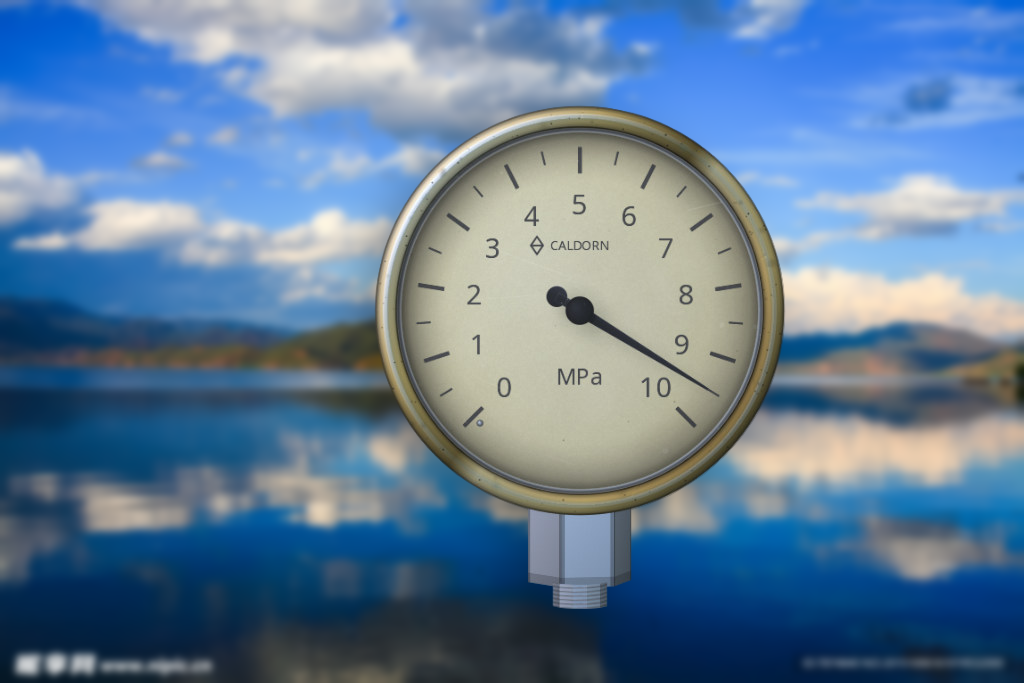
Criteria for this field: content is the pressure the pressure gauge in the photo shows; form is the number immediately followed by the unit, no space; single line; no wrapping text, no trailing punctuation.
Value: 9.5MPa
